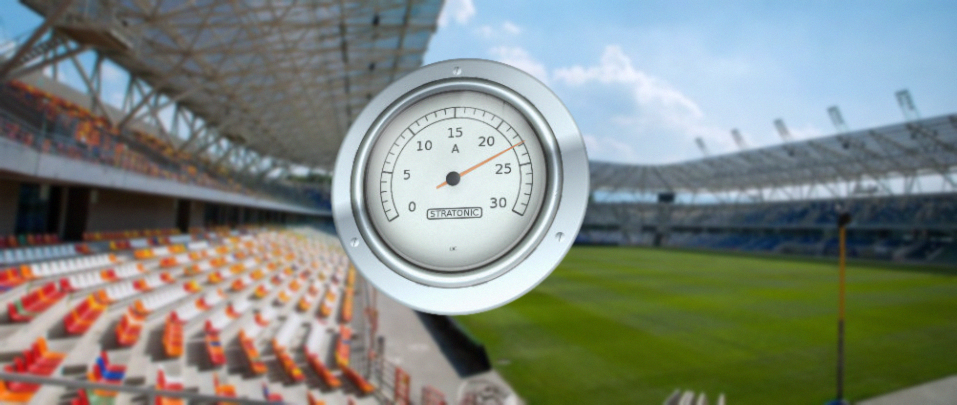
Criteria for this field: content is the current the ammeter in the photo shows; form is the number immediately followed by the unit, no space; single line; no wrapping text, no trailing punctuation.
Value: 23A
